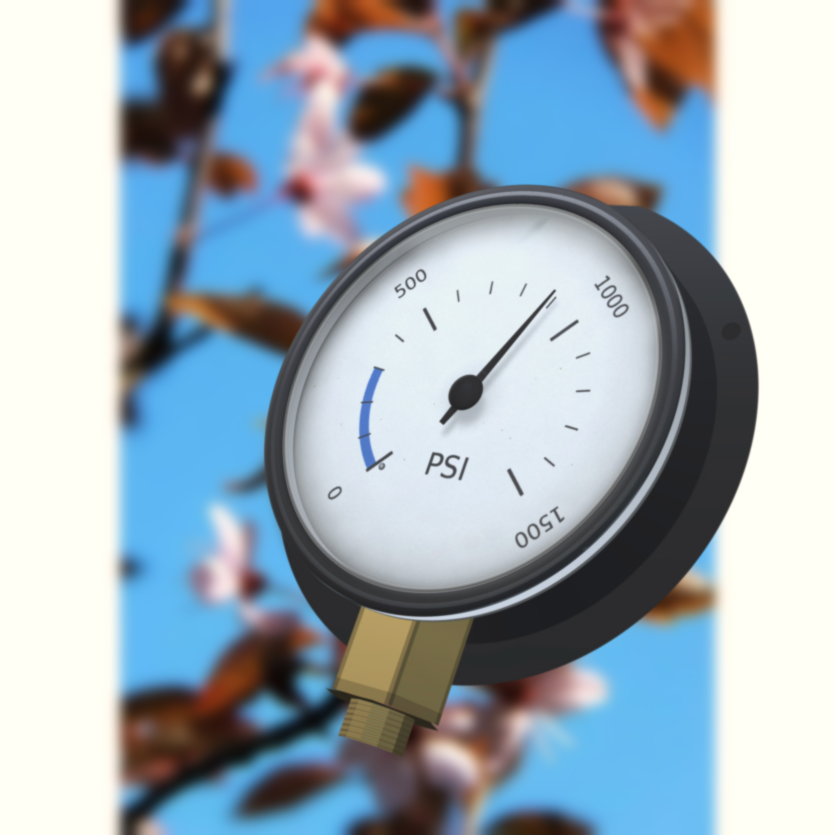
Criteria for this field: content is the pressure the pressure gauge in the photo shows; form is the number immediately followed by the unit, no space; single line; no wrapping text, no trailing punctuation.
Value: 900psi
